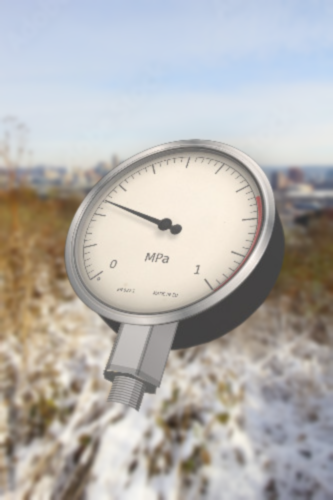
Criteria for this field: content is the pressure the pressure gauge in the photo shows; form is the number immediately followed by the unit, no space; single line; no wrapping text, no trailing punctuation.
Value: 0.24MPa
